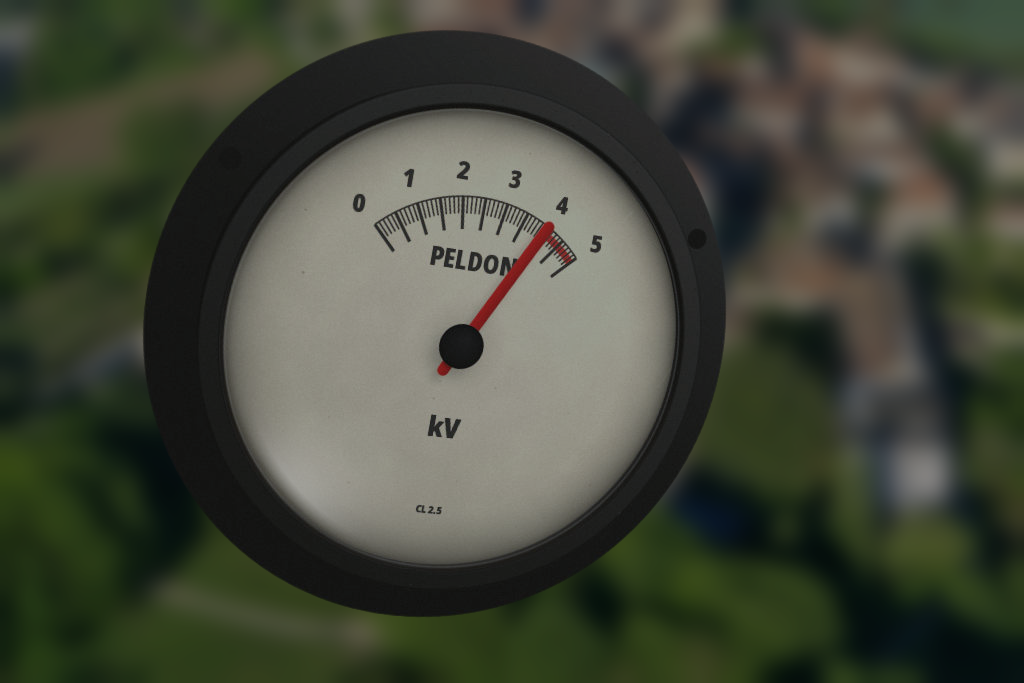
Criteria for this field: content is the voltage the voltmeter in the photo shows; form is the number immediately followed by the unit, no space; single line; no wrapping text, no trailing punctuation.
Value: 4kV
